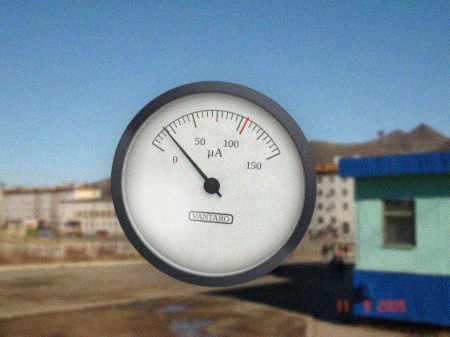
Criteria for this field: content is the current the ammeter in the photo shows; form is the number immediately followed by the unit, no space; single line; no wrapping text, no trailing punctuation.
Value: 20µA
